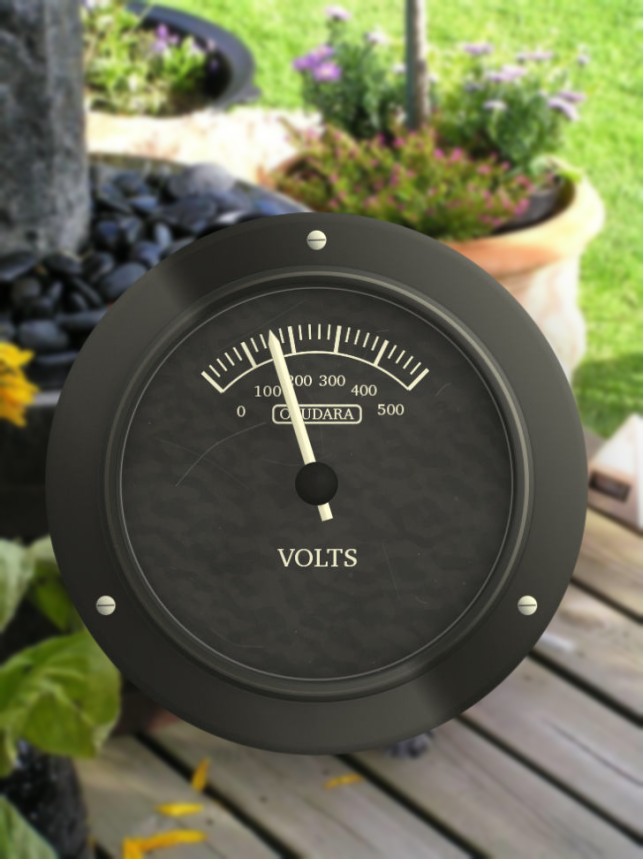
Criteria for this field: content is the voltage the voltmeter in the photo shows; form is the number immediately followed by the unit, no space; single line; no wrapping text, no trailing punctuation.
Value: 160V
